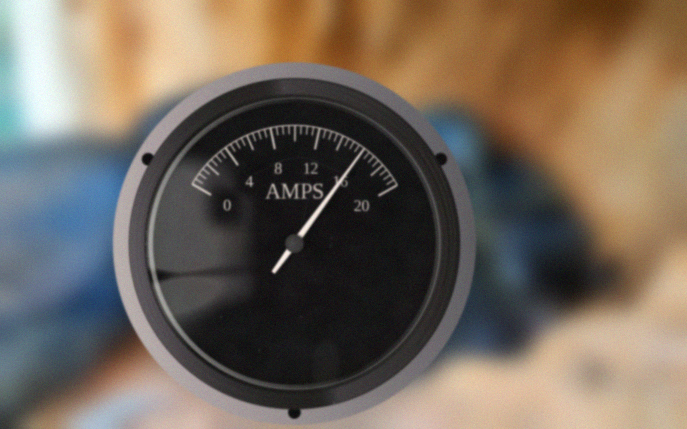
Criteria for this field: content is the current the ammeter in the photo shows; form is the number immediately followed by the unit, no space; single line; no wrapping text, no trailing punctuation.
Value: 16A
